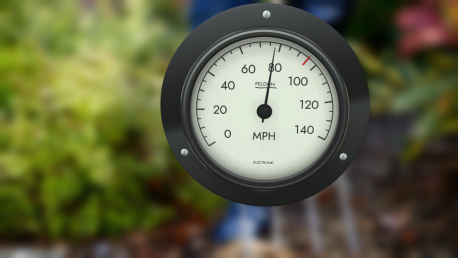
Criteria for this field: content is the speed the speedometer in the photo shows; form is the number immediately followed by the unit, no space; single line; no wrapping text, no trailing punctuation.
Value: 77.5mph
